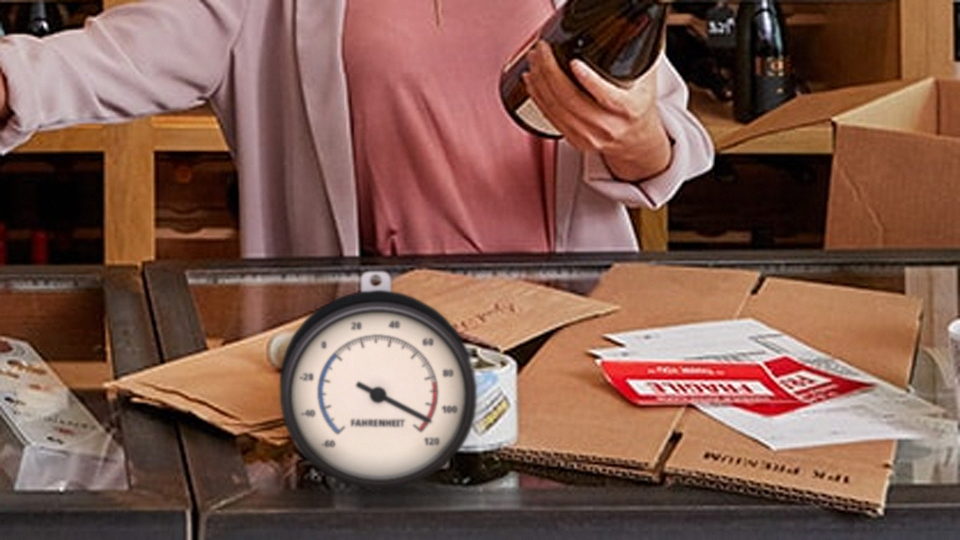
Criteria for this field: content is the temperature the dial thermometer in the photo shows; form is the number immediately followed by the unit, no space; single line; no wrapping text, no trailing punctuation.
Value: 110°F
